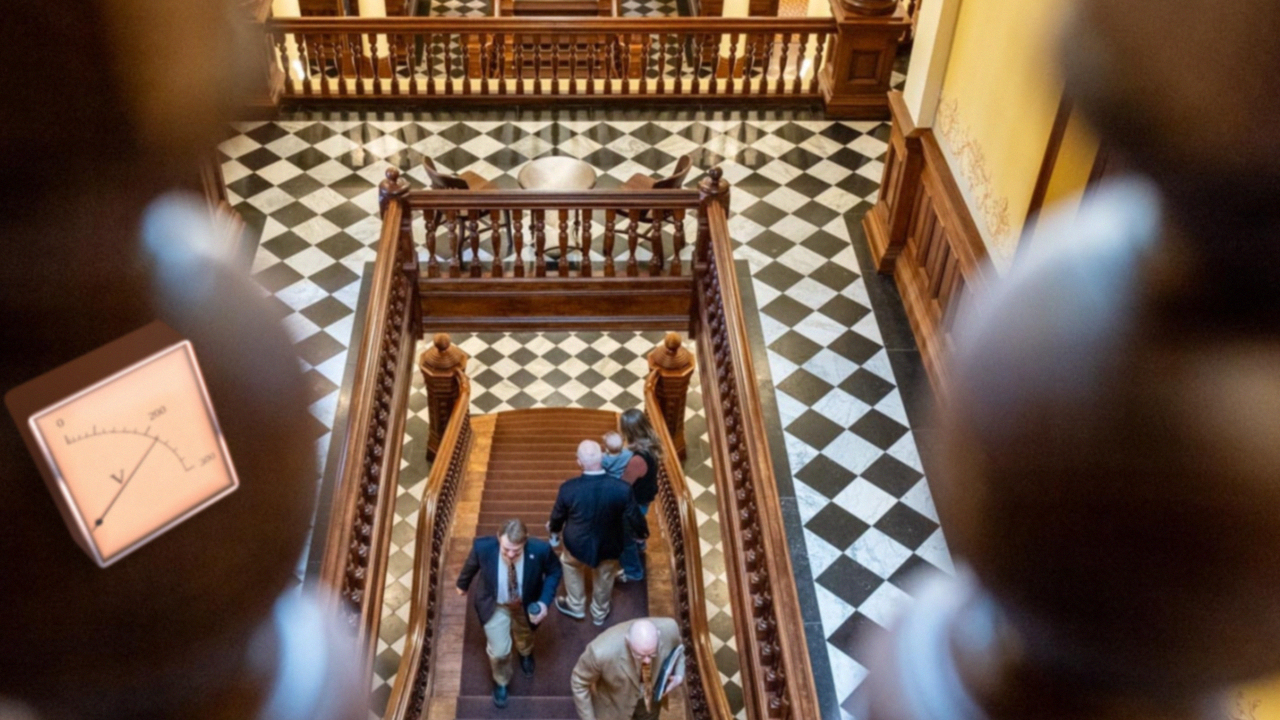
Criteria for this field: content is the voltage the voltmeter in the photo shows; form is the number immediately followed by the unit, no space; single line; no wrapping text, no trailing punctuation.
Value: 220V
